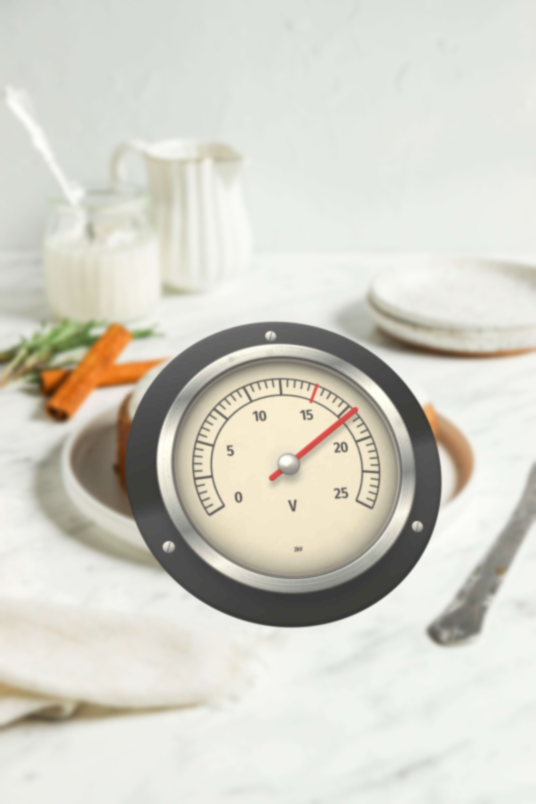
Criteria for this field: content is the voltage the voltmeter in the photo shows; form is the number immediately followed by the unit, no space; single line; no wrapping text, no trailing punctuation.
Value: 18V
